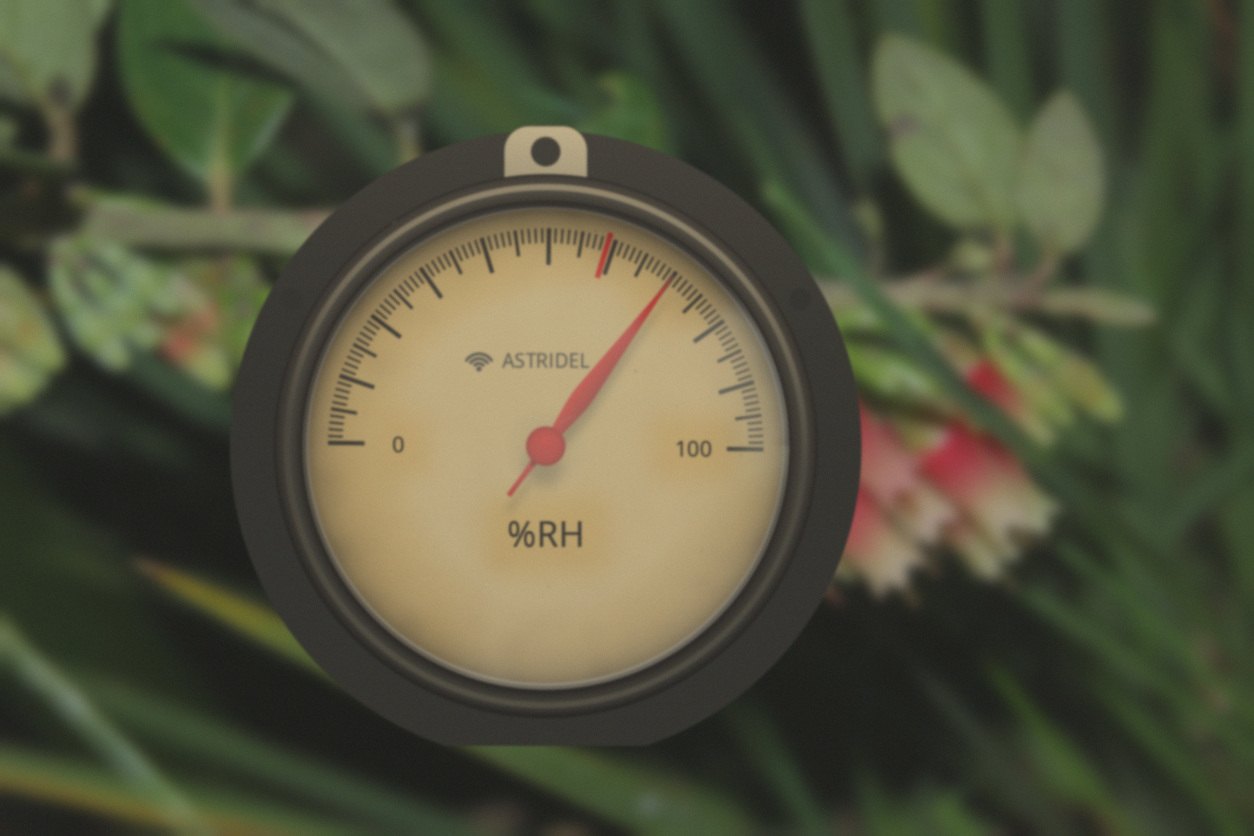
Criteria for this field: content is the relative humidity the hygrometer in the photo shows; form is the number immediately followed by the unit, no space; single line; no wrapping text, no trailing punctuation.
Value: 70%
